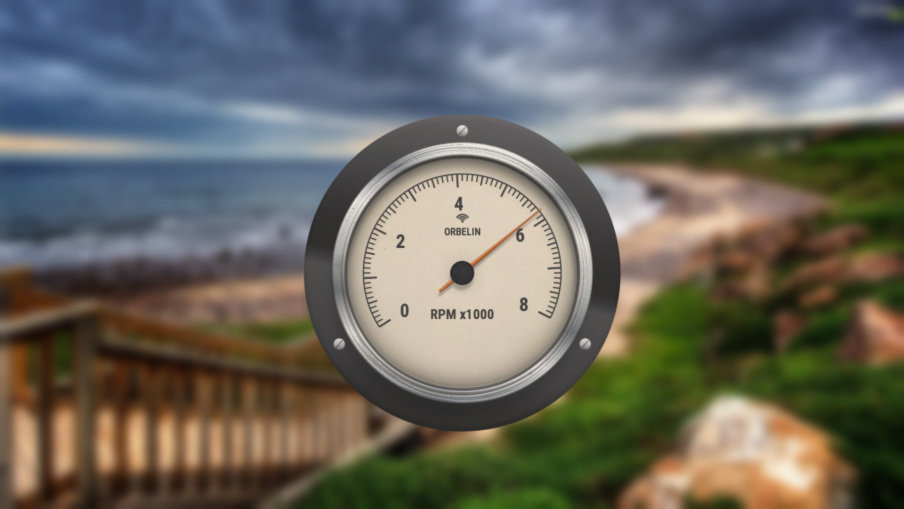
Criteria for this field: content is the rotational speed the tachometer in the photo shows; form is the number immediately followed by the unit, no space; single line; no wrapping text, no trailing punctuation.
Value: 5800rpm
